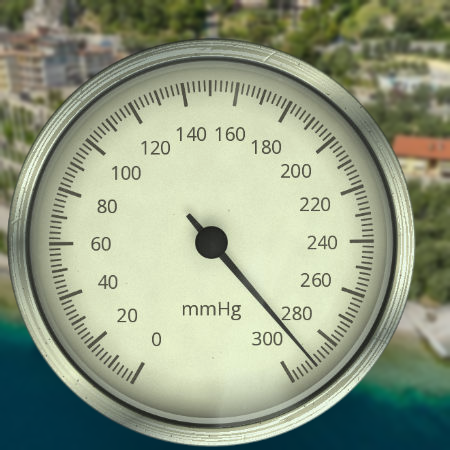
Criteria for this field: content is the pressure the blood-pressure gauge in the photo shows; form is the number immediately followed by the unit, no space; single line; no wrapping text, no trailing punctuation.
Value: 290mmHg
